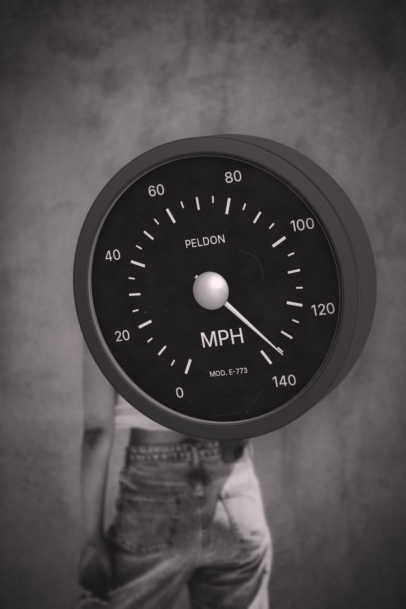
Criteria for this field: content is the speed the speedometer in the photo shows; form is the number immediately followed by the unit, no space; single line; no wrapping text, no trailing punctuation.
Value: 135mph
